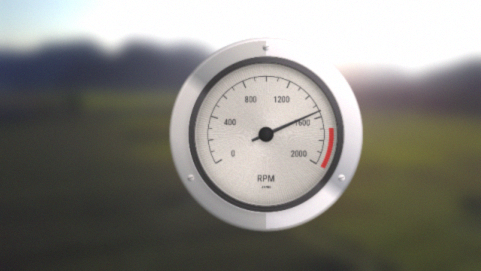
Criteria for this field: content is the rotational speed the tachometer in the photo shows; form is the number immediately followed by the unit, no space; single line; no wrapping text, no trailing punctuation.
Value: 1550rpm
